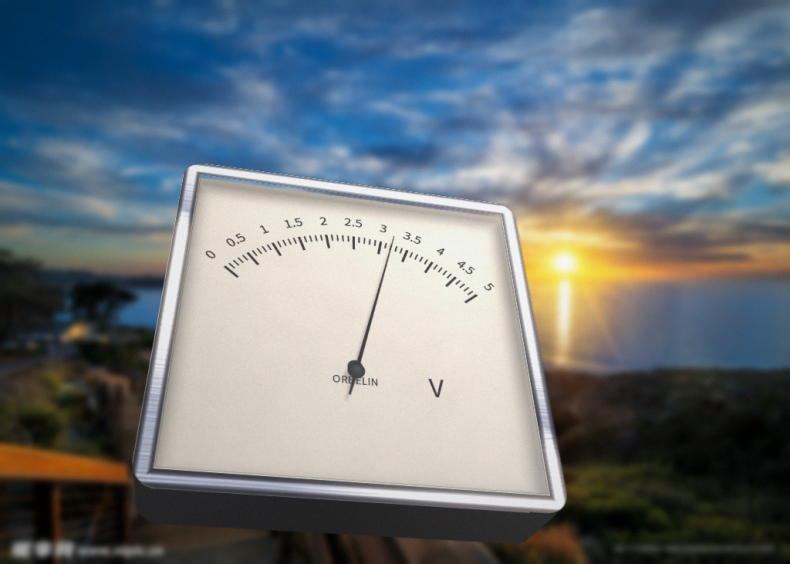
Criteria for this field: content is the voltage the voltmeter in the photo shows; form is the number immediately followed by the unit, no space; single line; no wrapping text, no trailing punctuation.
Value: 3.2V
